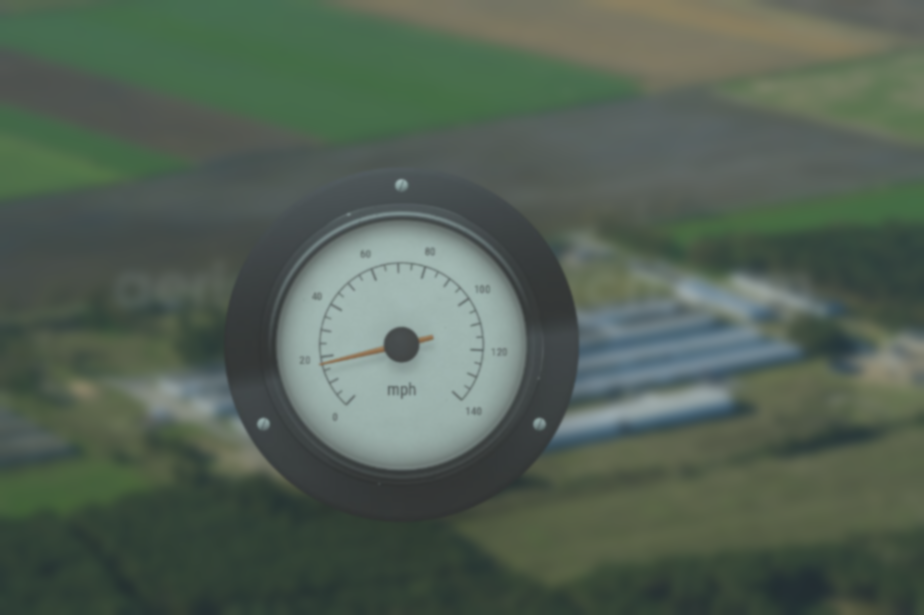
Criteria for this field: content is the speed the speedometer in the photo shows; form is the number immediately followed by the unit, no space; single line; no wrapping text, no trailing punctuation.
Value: 17.5mph
